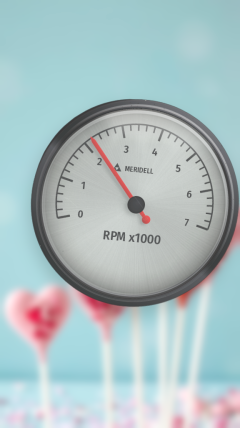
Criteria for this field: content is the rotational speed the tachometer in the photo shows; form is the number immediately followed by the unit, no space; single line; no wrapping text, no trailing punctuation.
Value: 2200rpm
